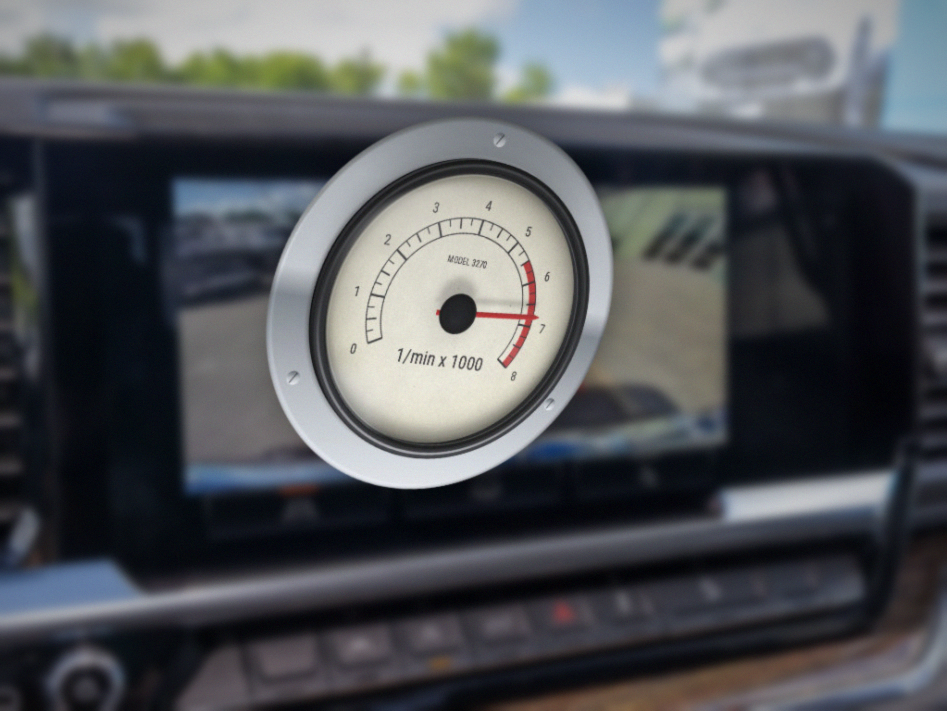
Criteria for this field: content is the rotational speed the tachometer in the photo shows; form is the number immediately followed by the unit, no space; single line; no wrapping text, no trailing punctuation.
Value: 6750rpm
